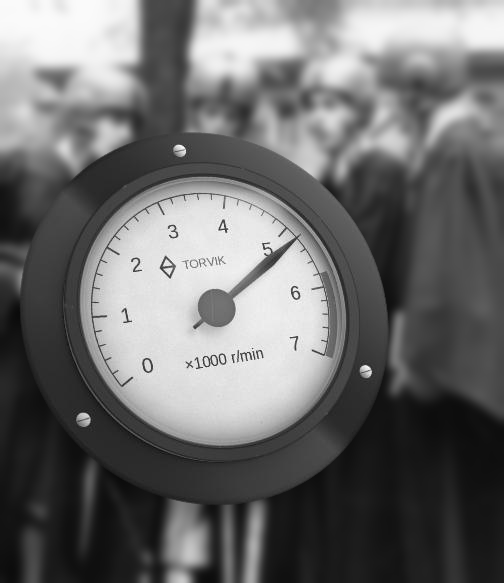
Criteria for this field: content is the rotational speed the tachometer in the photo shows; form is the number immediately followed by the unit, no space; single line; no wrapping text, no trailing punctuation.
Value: 5200rpm
